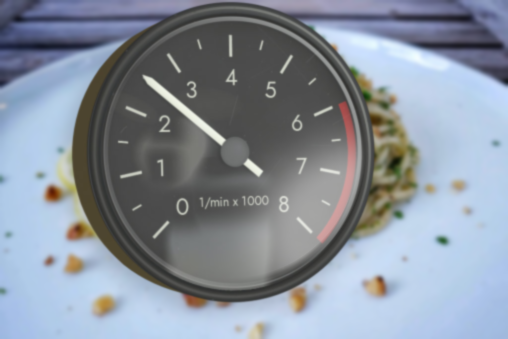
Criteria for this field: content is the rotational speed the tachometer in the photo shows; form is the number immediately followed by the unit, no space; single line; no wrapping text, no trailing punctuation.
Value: 2500rpm
